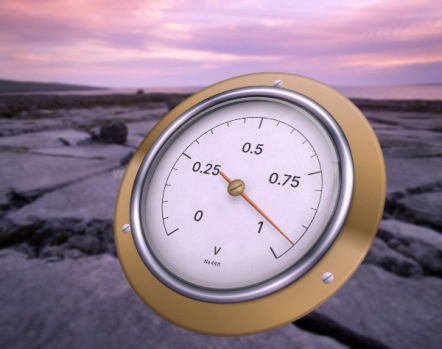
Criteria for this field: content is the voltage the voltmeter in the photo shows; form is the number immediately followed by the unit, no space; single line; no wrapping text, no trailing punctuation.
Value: 0.95V
